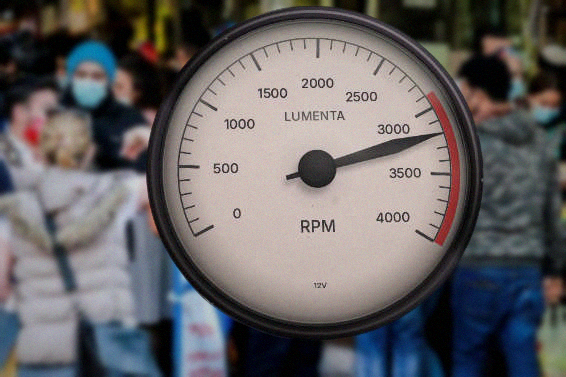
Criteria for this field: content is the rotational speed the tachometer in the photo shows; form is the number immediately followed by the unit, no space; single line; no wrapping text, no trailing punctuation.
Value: 3200rpm
